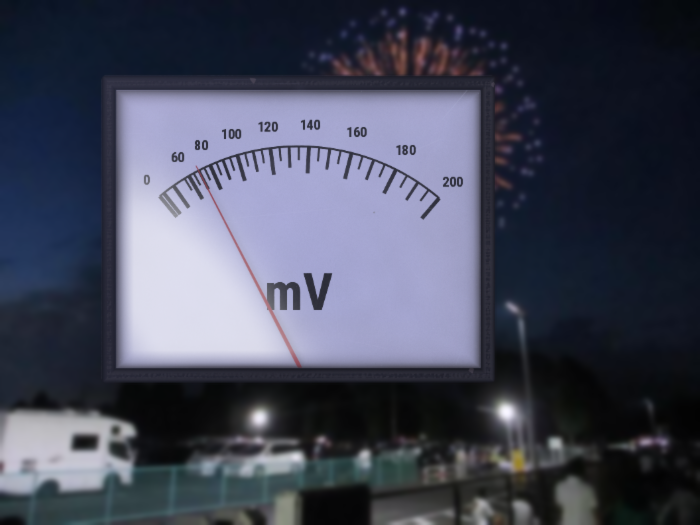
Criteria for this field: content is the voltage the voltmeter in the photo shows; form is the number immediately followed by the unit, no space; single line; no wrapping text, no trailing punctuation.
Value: 70mV
